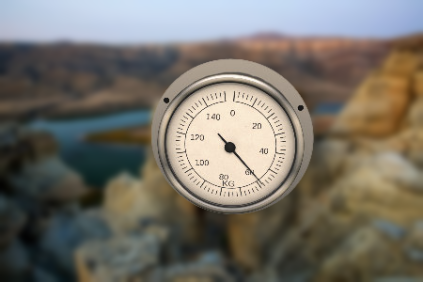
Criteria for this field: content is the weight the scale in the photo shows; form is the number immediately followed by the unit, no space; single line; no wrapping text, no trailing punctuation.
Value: 58kg
